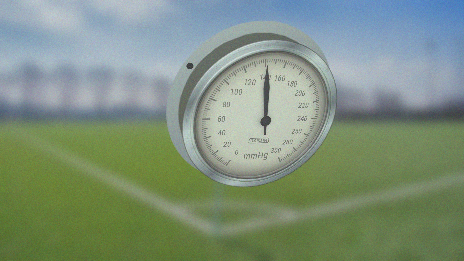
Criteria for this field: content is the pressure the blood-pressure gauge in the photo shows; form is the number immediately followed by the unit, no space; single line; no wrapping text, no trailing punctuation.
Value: 140mmHg
